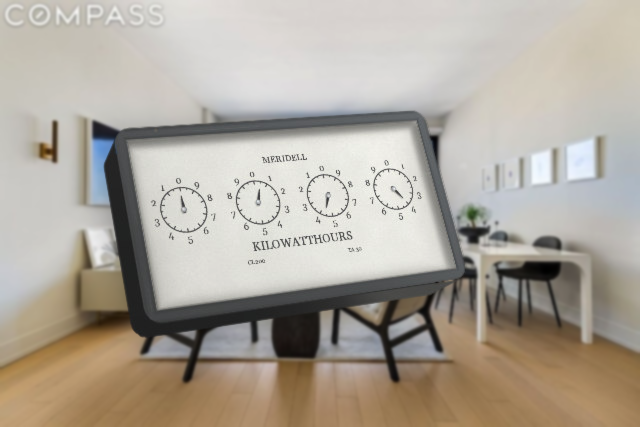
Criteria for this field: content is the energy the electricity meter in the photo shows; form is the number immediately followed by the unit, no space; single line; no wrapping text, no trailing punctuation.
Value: 44kWh
